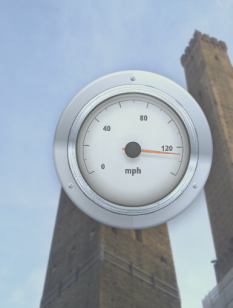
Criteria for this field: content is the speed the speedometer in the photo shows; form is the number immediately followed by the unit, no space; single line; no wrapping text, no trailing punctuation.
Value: 125mph
